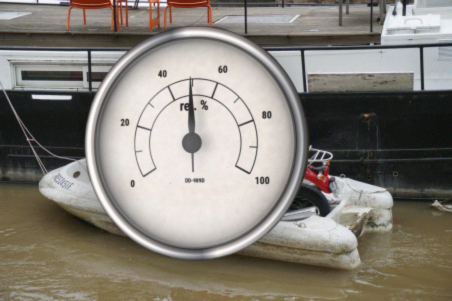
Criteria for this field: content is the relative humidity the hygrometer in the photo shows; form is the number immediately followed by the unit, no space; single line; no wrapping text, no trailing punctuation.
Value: 50%
